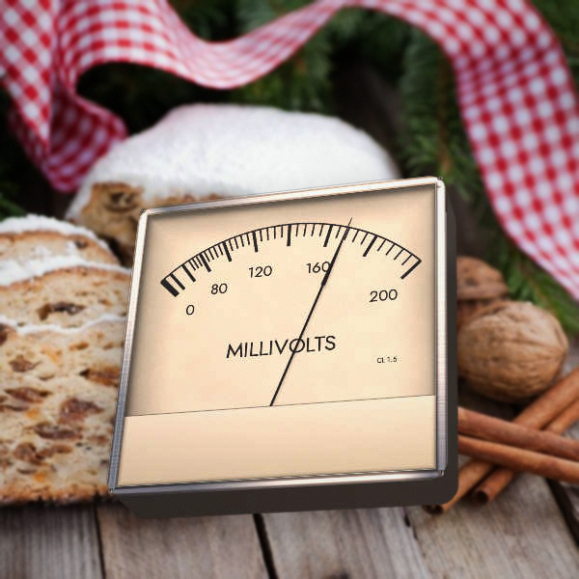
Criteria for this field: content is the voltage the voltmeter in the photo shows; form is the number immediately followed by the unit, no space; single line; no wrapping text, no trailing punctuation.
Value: 168mV
